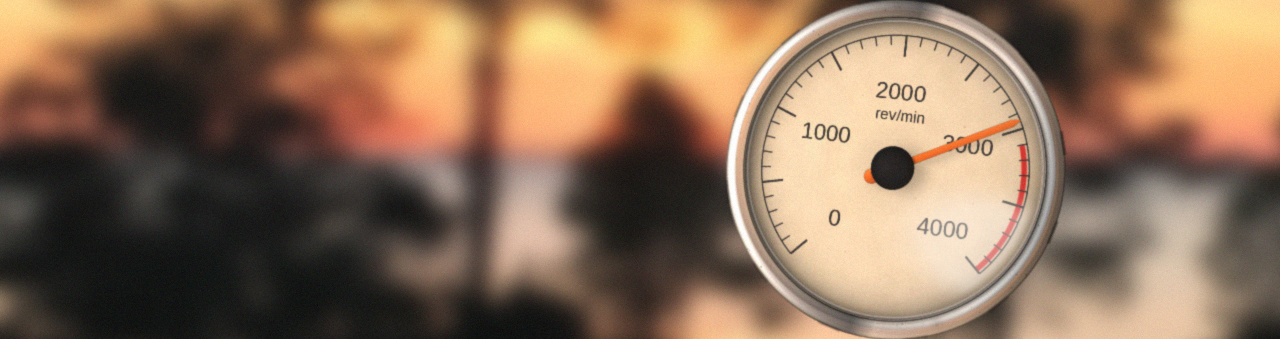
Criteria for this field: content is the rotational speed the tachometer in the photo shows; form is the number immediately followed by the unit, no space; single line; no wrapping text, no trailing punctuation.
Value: 2950rpm
